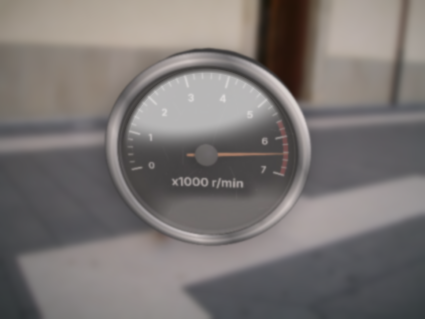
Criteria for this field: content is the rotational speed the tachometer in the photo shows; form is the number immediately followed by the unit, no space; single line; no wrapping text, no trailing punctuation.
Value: 6400rpm
